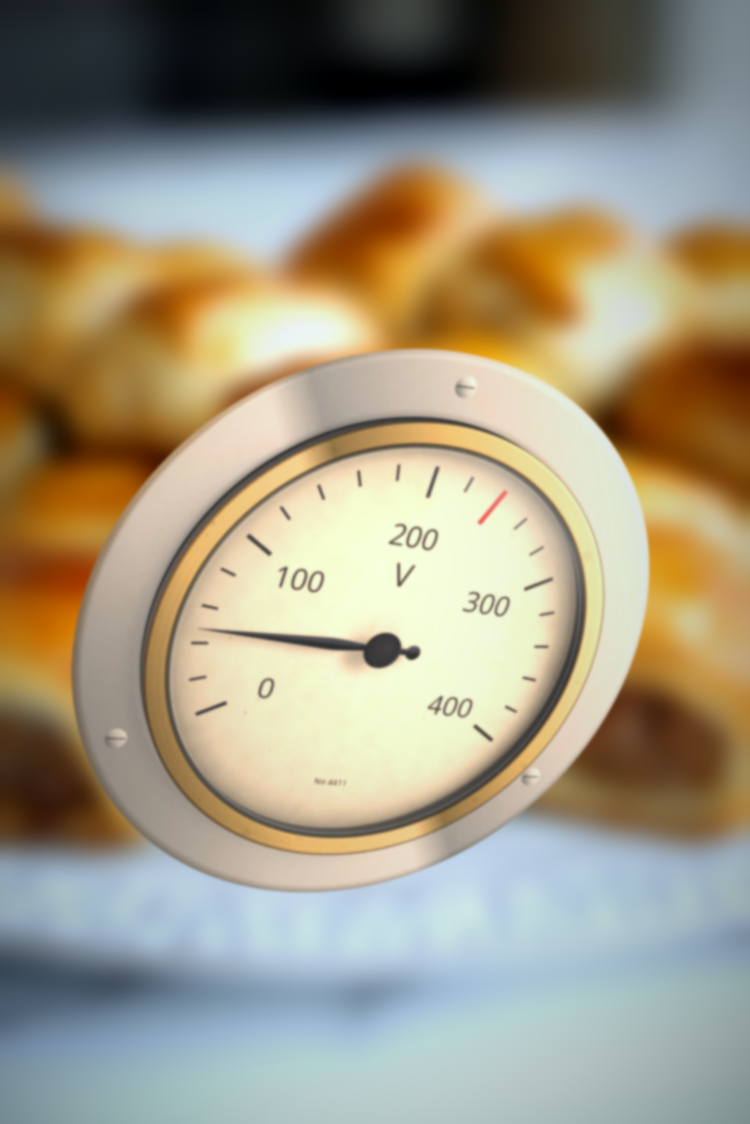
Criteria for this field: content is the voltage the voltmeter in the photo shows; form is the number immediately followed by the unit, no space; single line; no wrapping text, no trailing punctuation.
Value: 50V
